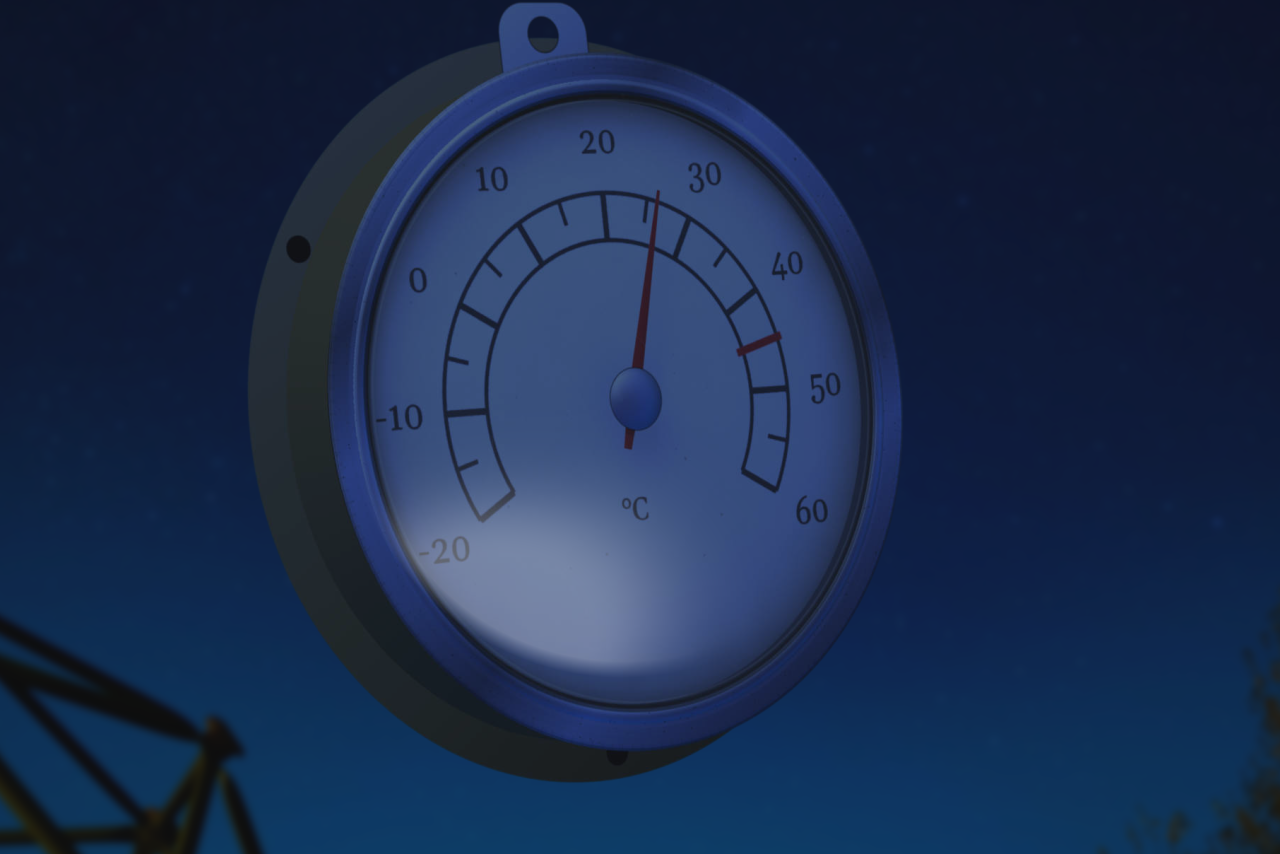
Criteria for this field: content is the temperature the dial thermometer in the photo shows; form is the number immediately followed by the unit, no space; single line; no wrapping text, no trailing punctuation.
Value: 25°C
